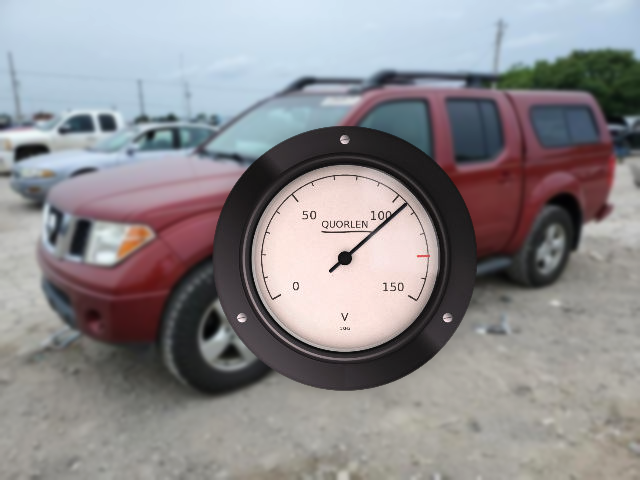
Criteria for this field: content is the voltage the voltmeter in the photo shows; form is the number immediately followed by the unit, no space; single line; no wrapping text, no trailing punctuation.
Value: 105V
